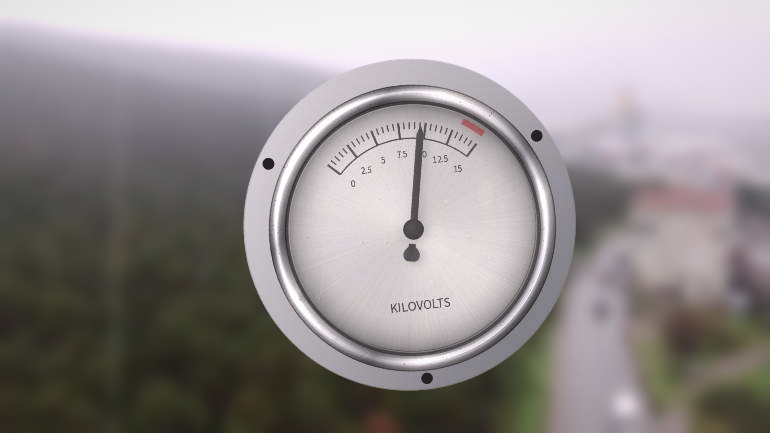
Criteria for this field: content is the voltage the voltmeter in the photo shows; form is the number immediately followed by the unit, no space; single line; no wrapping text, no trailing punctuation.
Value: 9.5kV
